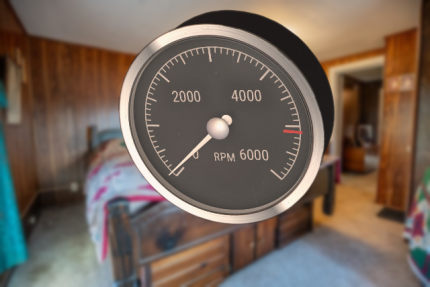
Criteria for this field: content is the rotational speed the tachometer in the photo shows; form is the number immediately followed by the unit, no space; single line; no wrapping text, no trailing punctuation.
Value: 100rpm
